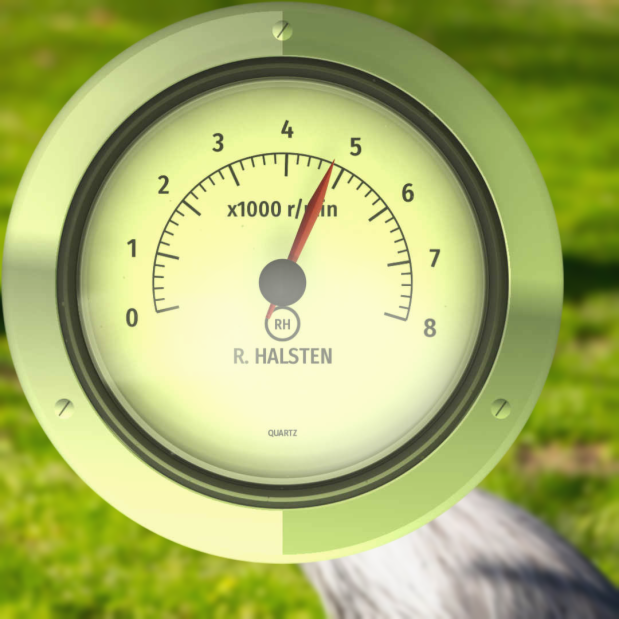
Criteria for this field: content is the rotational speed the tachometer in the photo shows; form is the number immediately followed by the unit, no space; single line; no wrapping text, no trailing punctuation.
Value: 4800rpm
